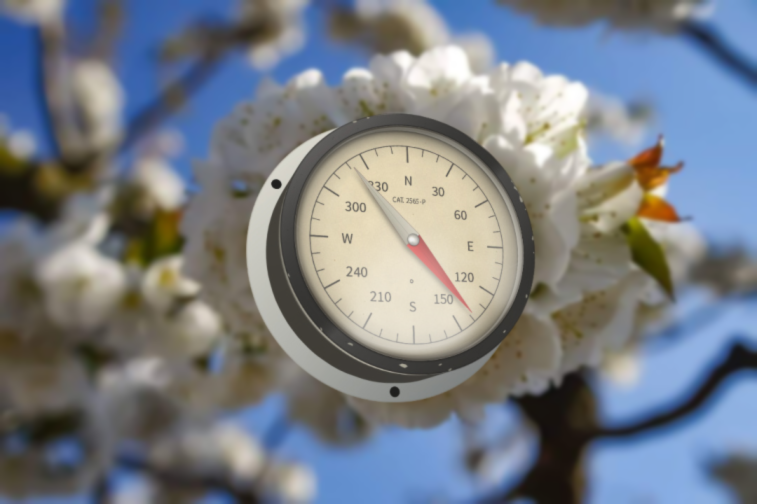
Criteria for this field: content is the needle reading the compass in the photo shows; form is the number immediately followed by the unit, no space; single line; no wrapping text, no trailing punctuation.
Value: 140°
